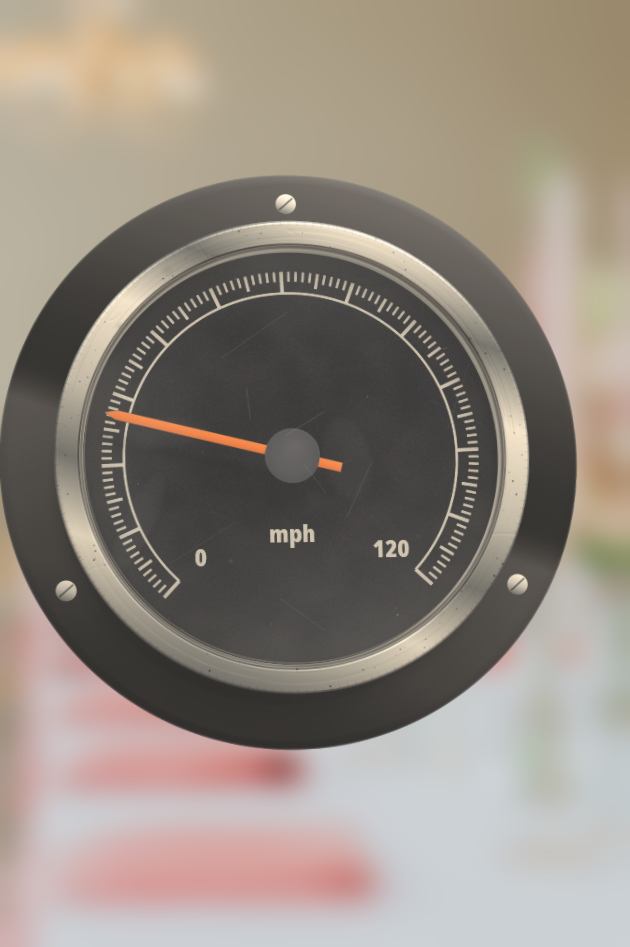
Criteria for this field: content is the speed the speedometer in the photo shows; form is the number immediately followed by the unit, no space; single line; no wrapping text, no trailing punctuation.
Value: 27mph
